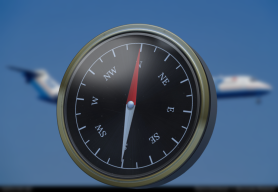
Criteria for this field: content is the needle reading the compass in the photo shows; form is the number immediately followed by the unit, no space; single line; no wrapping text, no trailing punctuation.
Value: 0°
